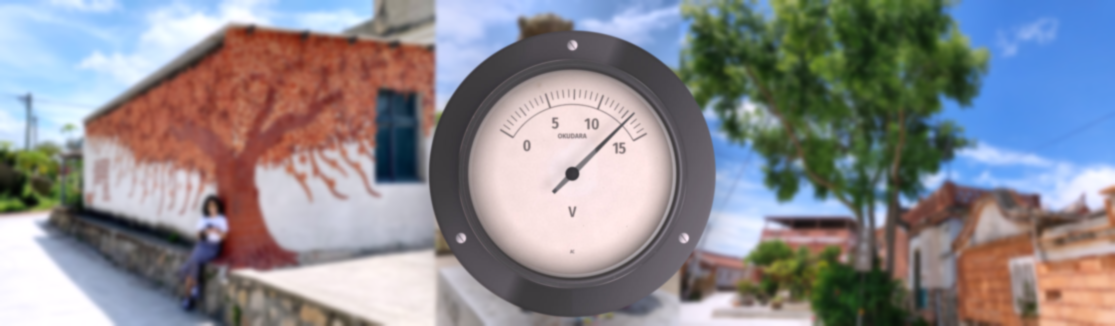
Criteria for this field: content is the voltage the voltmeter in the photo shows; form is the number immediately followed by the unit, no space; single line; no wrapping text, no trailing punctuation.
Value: 13V
